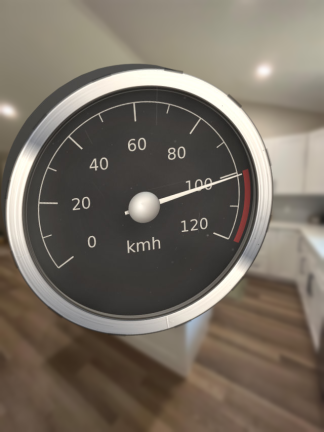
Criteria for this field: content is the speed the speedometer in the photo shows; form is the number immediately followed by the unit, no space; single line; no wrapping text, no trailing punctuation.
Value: 100km/h
